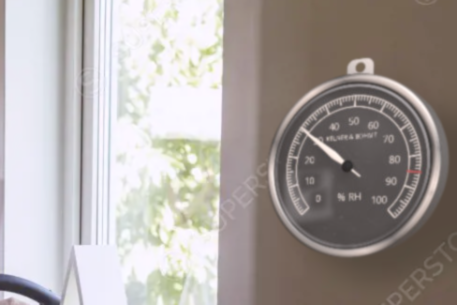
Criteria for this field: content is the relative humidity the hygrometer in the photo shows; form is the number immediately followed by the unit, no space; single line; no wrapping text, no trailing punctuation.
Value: 30%
